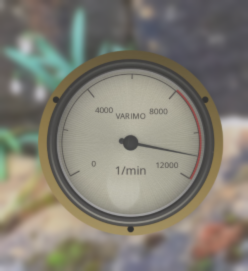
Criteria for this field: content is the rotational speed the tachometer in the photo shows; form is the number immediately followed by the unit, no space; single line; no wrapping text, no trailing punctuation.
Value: 11000rpm
